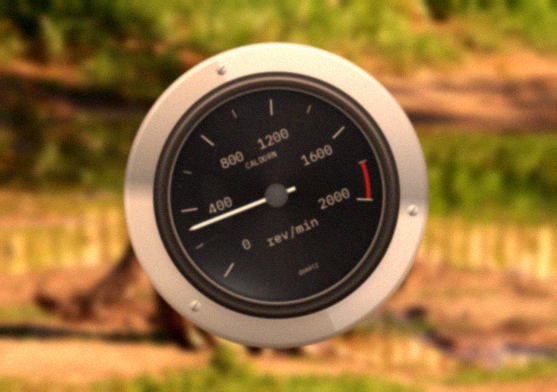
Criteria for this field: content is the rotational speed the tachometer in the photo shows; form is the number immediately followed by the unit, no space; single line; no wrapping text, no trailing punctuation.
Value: 300rpm
